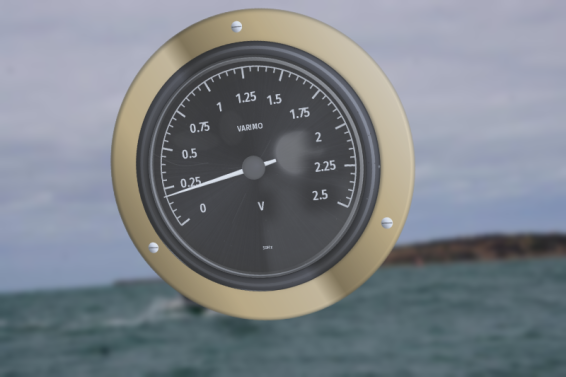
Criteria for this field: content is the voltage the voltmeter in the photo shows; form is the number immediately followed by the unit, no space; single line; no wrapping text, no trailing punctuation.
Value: 0.2V
